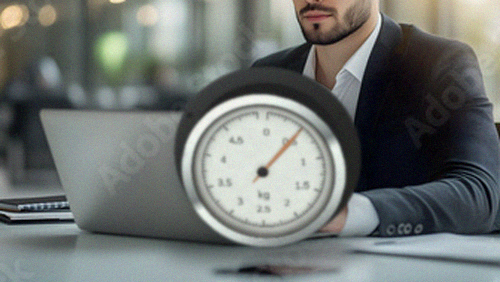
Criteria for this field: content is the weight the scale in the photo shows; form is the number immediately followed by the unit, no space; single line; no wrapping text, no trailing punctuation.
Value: 0.5kg
